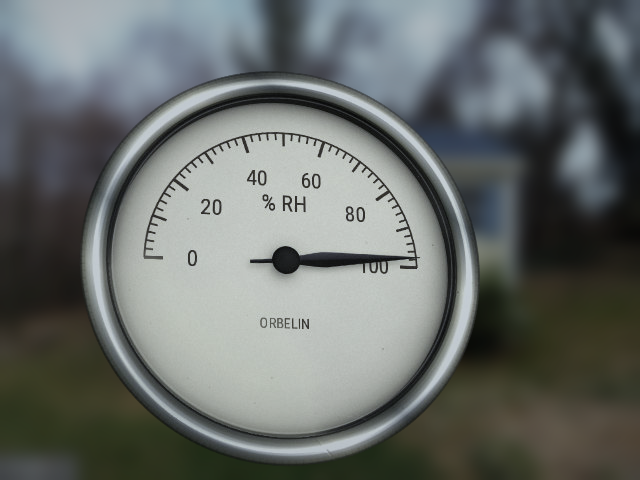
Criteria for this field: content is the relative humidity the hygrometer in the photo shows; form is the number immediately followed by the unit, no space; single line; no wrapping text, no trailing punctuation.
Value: 98%
